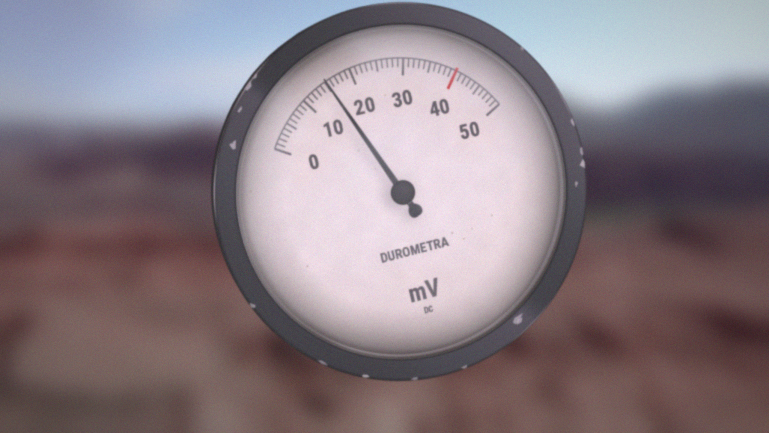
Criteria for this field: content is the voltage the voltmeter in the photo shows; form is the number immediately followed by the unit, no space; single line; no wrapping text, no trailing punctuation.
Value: 15mV
